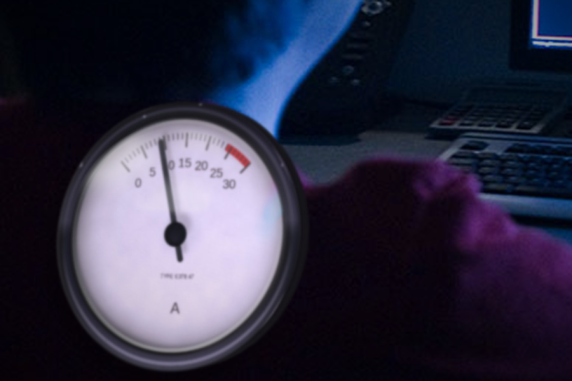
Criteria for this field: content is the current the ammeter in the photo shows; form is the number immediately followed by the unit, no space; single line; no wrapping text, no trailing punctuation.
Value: 10A
